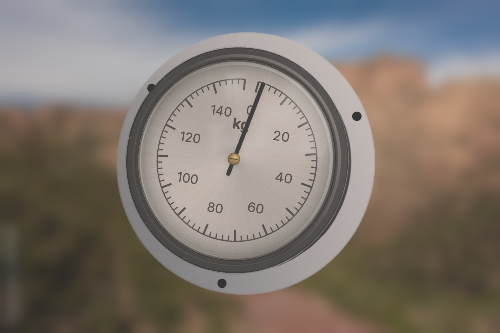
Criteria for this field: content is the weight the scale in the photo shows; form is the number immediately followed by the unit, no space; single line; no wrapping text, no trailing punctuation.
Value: 2kg
